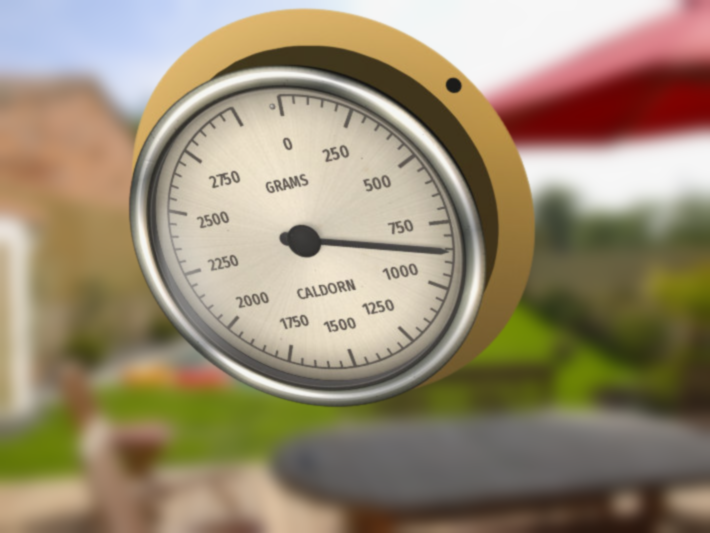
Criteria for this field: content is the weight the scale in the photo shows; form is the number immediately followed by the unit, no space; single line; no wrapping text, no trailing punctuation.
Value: 850g
